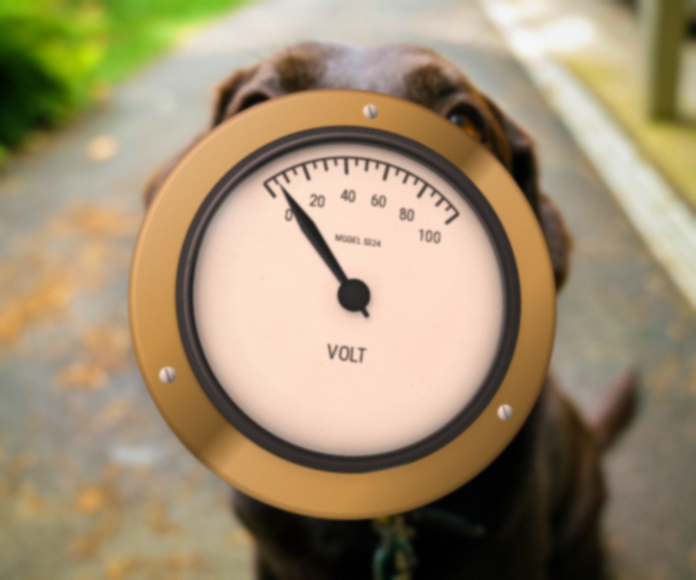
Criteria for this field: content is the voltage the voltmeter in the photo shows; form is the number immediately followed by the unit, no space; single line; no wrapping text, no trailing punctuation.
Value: 5V
